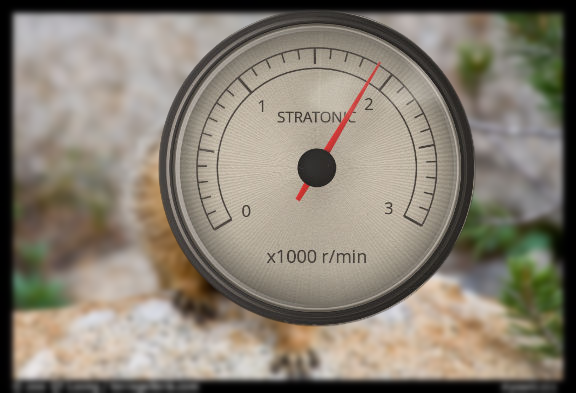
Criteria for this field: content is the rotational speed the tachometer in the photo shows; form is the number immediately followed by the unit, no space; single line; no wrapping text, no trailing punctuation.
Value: 1900rpm
